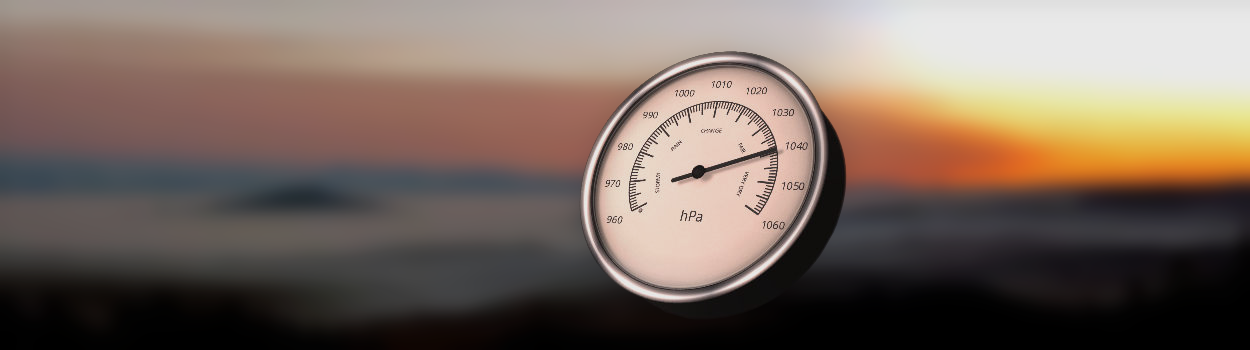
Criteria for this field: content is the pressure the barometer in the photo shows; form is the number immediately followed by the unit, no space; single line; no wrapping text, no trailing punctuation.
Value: 1040hPa
